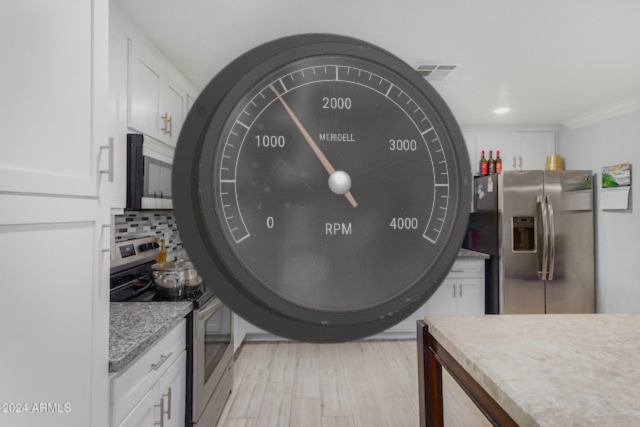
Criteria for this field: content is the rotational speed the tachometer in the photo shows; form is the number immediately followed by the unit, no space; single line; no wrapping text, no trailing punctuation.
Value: 1400rpm
